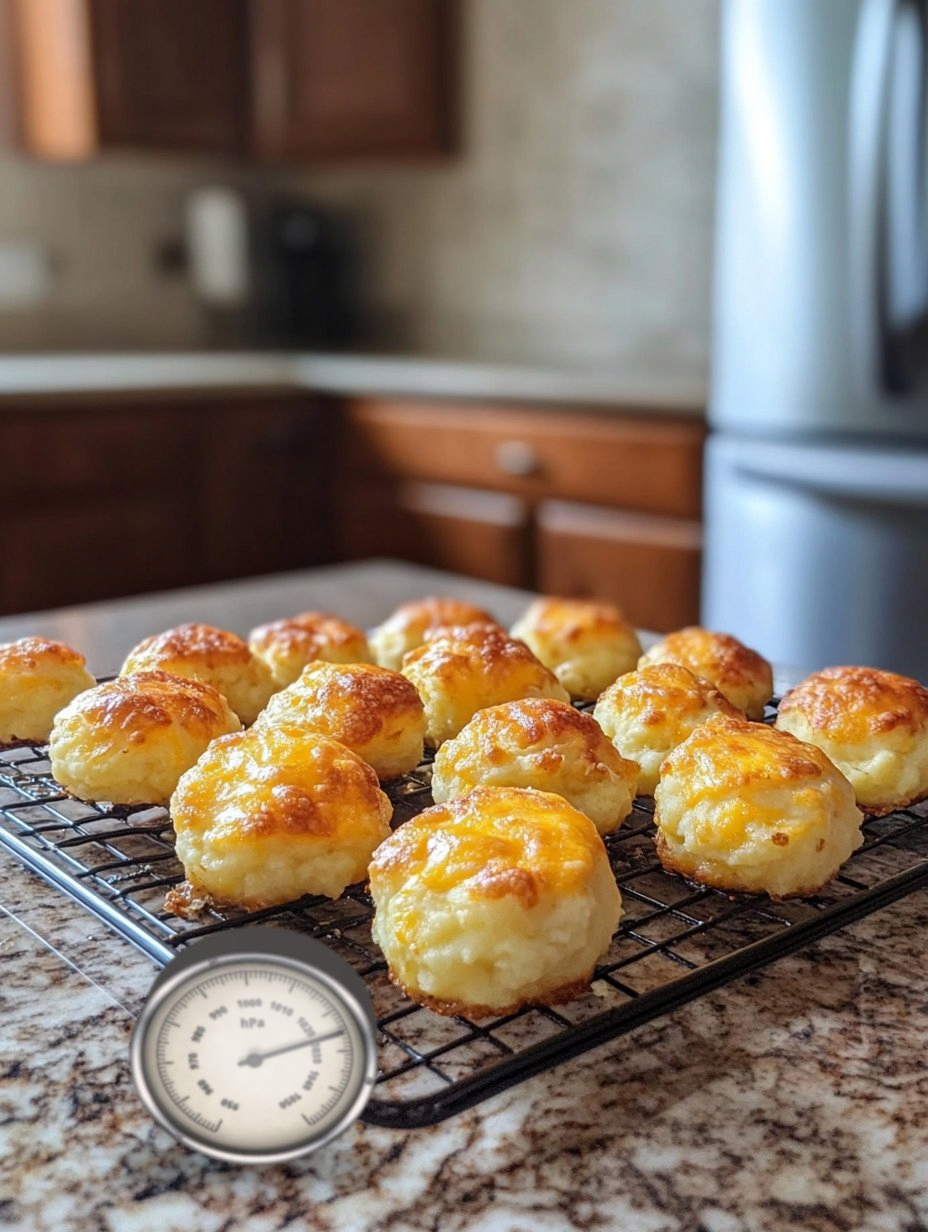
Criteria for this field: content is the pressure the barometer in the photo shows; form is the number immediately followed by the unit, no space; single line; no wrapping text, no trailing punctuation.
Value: 1025hPa
